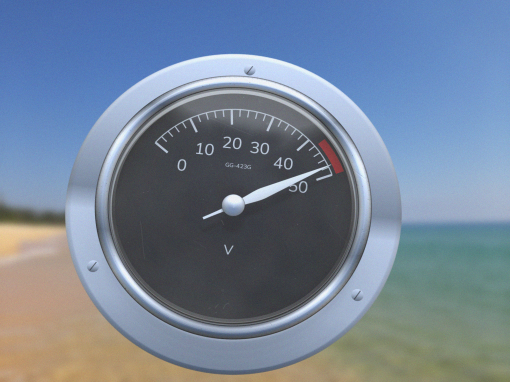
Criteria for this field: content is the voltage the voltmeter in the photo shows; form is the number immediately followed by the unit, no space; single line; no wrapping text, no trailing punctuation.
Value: 48V
